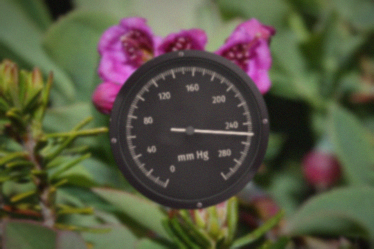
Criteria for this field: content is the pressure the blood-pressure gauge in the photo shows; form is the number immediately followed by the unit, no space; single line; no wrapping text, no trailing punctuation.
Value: 250mmHg
